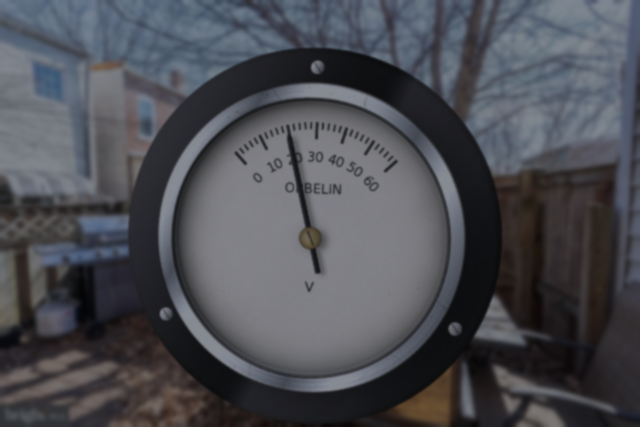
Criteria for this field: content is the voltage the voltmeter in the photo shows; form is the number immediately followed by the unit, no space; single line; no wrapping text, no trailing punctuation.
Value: 20V
